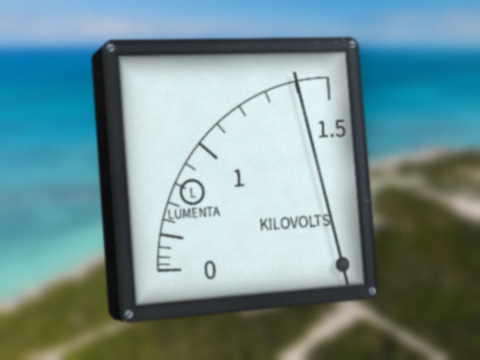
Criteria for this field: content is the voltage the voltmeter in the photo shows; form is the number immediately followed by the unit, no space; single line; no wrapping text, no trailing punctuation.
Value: 1.4kV
